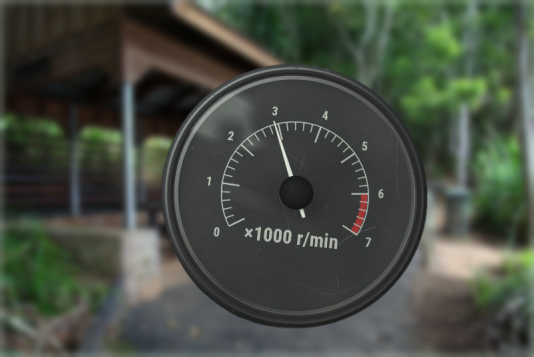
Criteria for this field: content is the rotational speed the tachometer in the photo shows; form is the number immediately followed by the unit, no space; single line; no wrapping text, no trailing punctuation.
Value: 2900rpm
